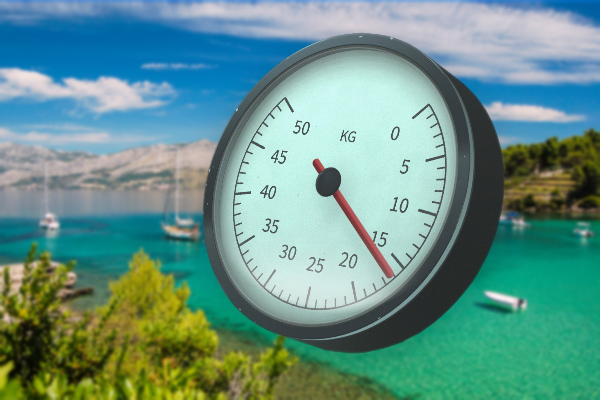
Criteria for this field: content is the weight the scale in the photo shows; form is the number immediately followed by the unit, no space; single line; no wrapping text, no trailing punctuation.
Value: 16kg
